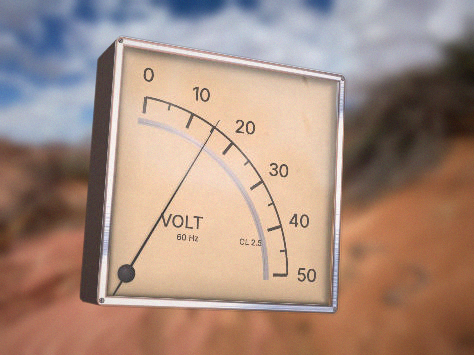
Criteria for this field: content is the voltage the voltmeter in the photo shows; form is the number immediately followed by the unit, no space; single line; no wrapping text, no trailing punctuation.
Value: 15V
